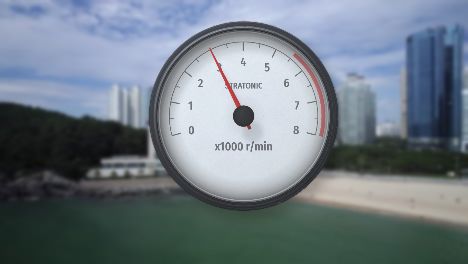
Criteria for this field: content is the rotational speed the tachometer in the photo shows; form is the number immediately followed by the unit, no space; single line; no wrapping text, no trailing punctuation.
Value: 3000rpm
